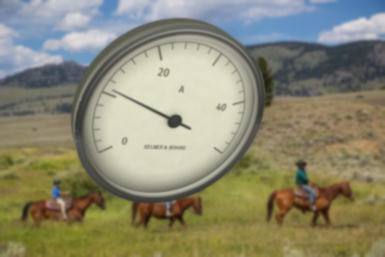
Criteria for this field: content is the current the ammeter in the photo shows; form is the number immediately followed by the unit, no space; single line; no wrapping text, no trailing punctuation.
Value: 11A
